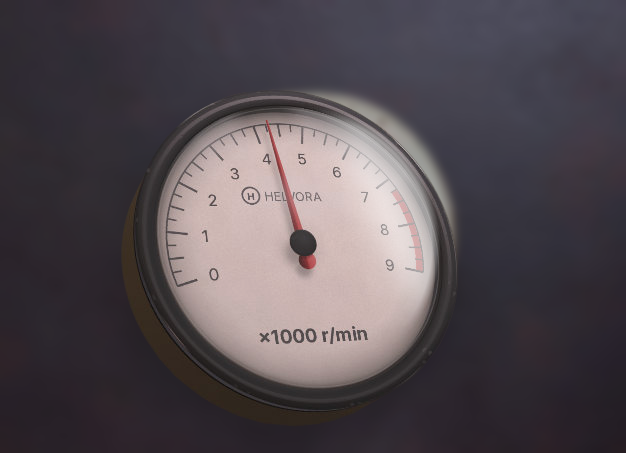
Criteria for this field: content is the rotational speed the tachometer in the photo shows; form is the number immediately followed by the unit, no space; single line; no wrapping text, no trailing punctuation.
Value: 4250rpm
